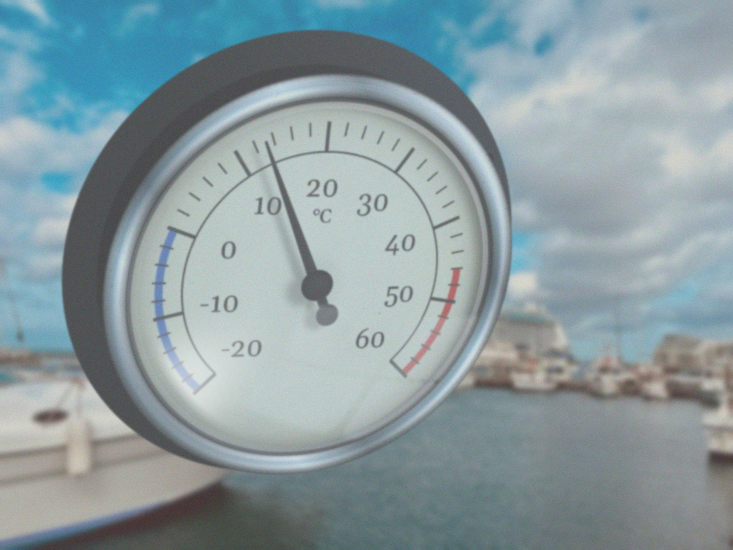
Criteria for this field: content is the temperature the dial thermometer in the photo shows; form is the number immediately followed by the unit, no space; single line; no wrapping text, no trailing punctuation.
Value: 13°C
